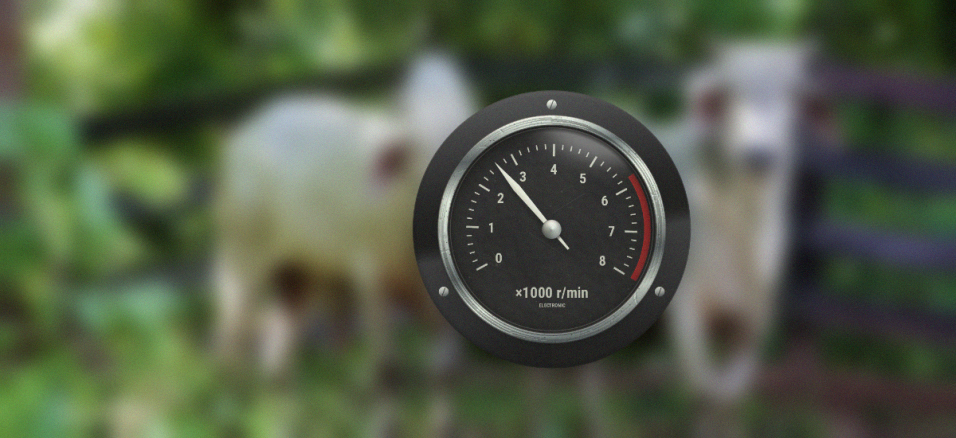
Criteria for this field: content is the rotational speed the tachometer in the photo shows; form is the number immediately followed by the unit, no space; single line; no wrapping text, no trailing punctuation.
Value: 2600rpm
